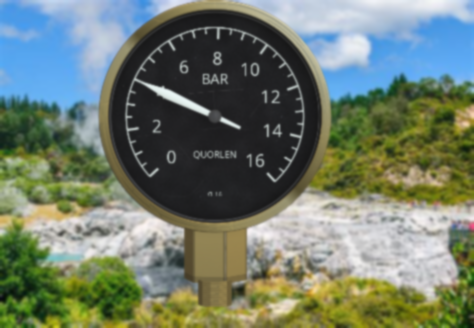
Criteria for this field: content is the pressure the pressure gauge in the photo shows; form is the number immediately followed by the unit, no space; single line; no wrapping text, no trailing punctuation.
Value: 4bar
